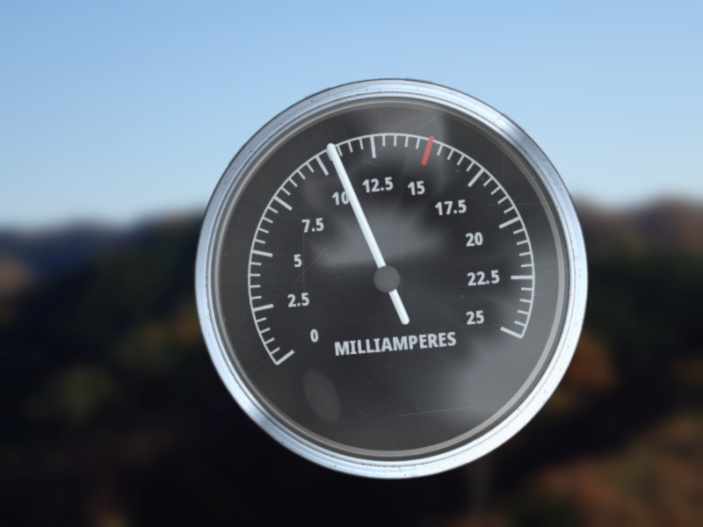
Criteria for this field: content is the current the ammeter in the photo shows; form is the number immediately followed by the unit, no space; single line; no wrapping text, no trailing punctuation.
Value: 10.75mA
